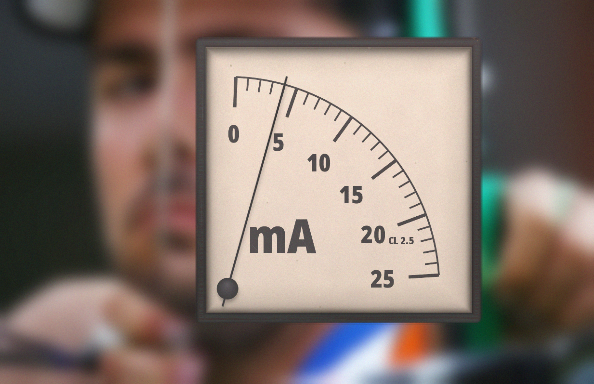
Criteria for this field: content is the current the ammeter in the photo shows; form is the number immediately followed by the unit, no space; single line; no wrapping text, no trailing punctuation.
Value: 4mA
